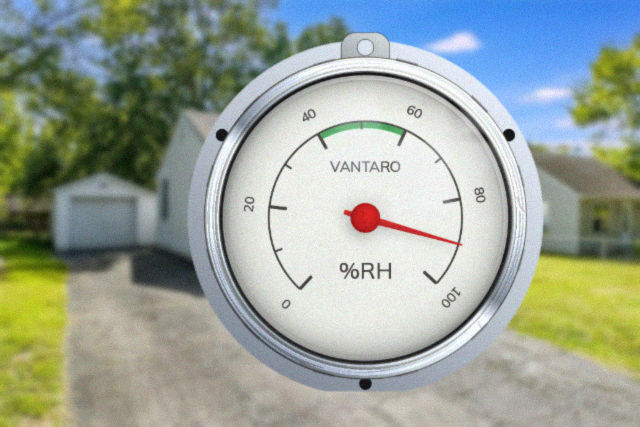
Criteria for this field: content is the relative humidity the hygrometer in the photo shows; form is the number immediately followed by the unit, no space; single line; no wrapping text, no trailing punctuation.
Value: 90%
